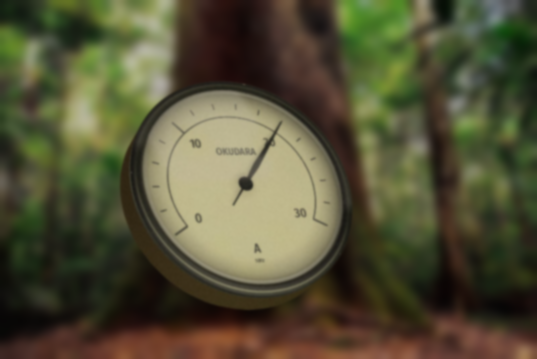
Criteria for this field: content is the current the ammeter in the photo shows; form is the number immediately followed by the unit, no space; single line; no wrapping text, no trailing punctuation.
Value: 20A
